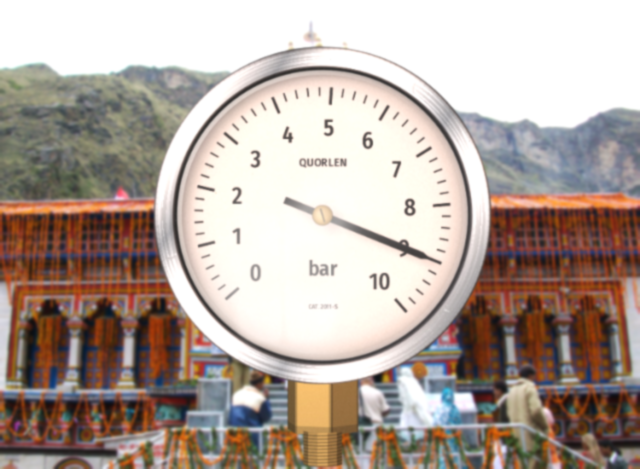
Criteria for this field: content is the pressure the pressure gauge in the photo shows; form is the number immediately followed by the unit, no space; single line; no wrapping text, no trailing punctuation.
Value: 9bar
